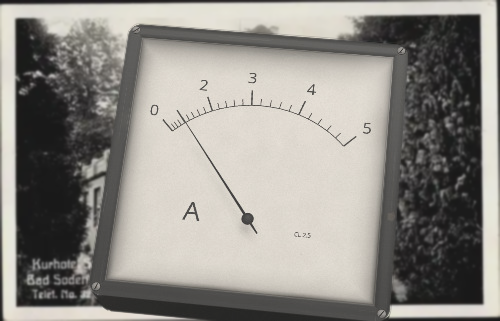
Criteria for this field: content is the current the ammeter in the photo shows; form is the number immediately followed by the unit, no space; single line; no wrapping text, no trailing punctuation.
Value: 1A
